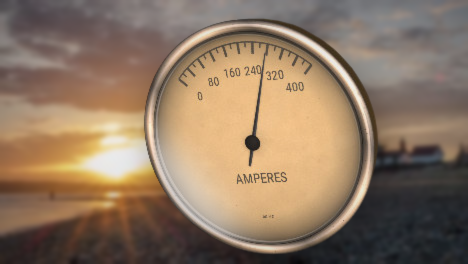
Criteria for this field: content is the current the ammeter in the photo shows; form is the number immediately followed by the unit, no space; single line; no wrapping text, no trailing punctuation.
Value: 280A
